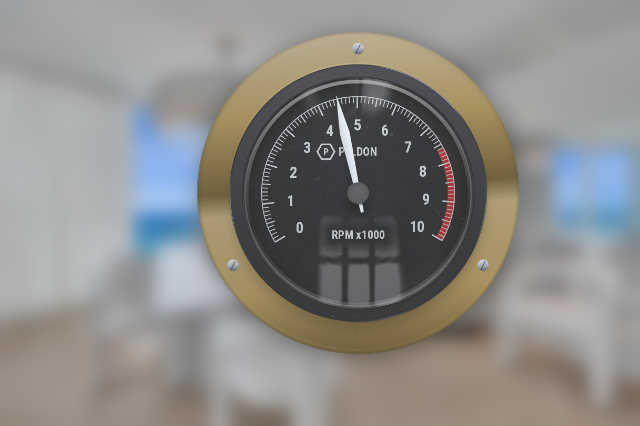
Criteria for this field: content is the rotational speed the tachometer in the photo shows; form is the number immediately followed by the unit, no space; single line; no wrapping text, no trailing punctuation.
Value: 4500rpm
